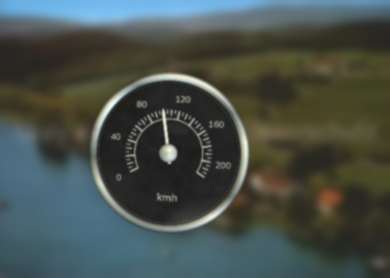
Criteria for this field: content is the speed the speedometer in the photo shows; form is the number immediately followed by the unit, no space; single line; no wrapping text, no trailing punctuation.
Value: 100km/h
